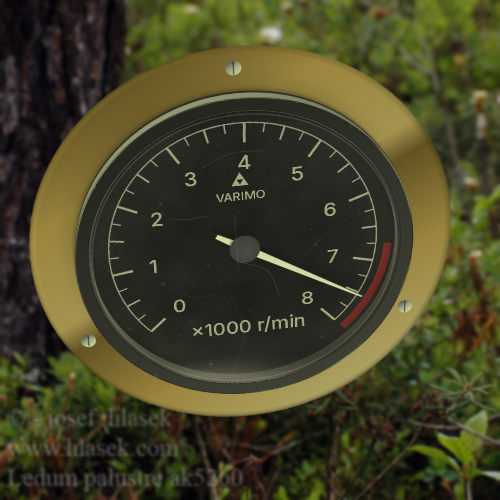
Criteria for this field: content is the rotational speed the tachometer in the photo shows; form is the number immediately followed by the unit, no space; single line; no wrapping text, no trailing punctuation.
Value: 7500rpm
